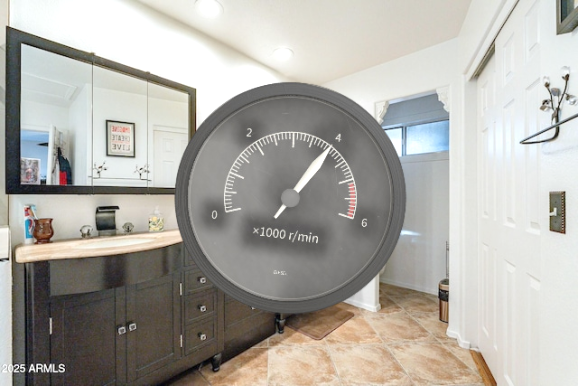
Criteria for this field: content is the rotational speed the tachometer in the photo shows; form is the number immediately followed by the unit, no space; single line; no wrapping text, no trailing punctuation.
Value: 4000rpm
